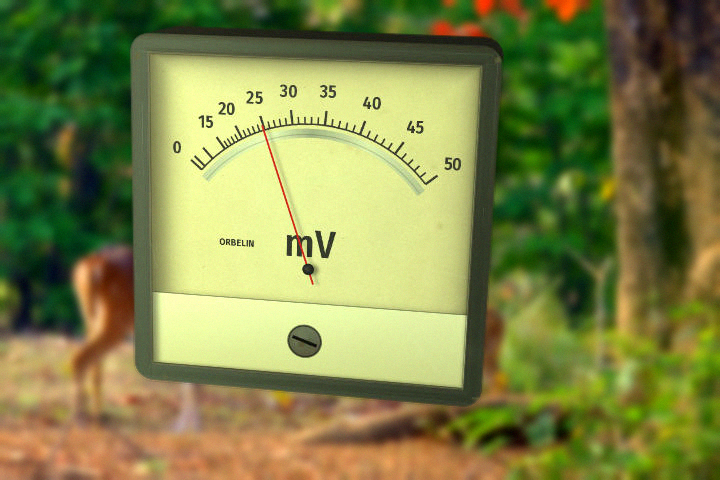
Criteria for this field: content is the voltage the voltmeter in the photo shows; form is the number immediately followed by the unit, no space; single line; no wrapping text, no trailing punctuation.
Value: 25mV
